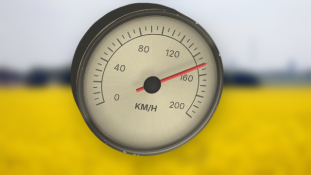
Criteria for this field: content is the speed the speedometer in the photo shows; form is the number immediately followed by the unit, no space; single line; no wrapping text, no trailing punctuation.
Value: 150km/h
